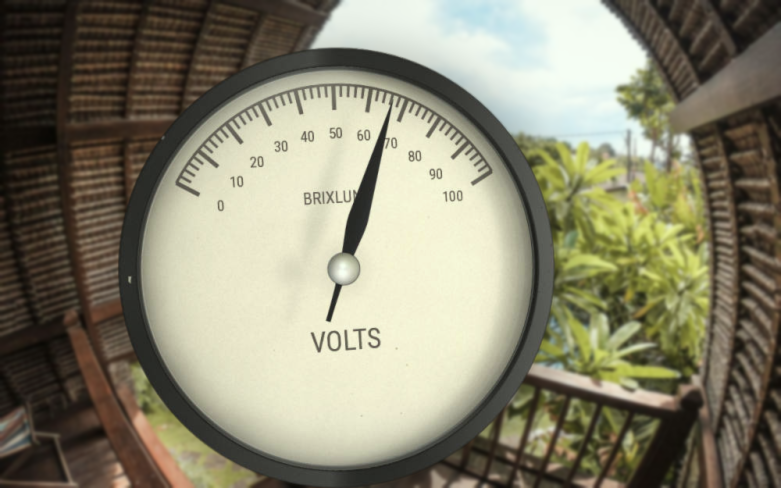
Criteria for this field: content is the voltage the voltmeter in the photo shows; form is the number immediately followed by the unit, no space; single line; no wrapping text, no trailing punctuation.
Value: 66V
